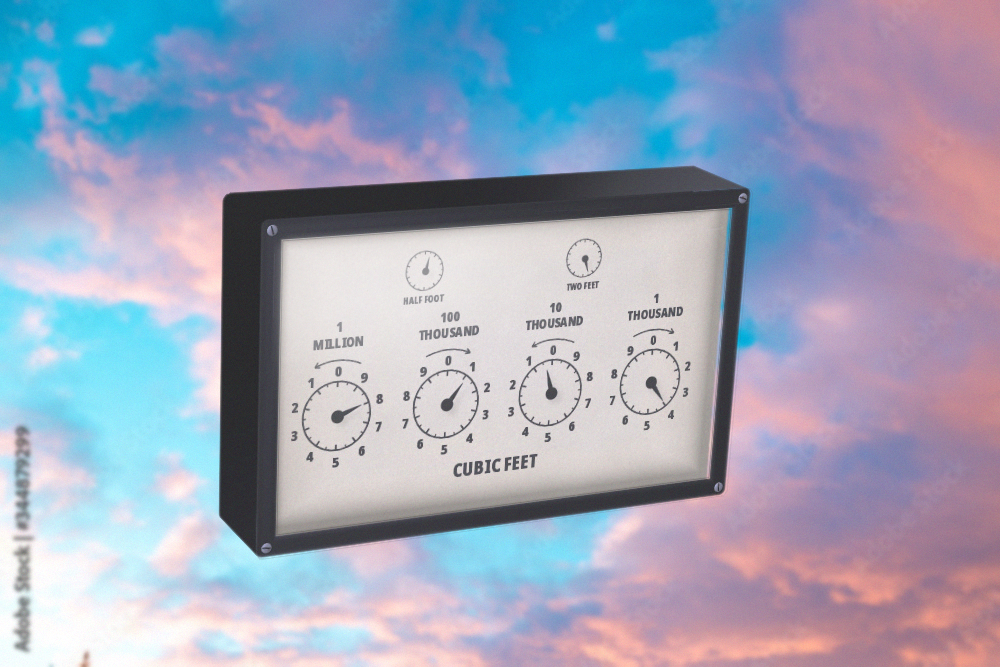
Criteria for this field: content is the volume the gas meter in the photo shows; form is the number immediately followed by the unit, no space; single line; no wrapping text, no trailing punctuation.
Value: 810400ft³
